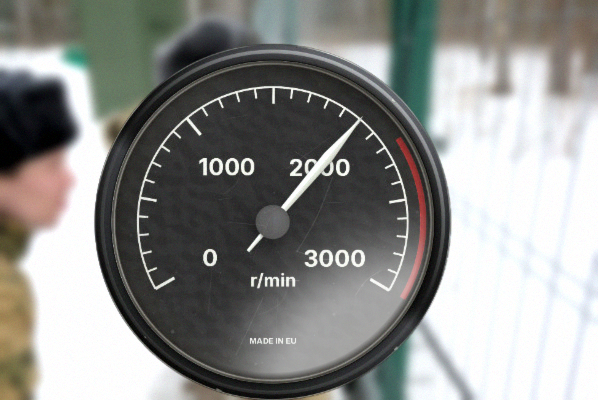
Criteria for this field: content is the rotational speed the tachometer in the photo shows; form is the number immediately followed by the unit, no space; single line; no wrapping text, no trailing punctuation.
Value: 2000rpm
